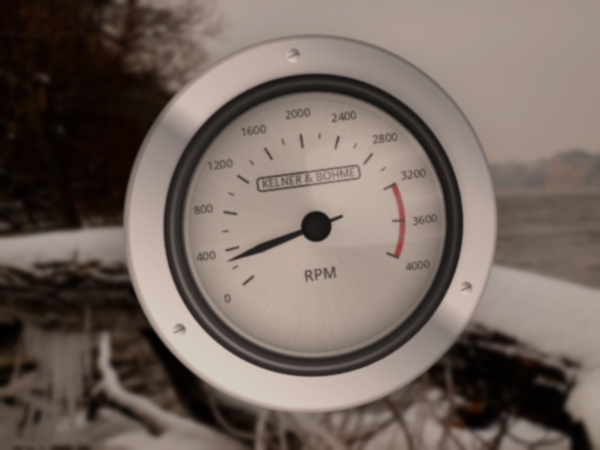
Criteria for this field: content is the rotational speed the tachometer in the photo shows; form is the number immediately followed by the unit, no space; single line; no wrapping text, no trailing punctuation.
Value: 300rpm
